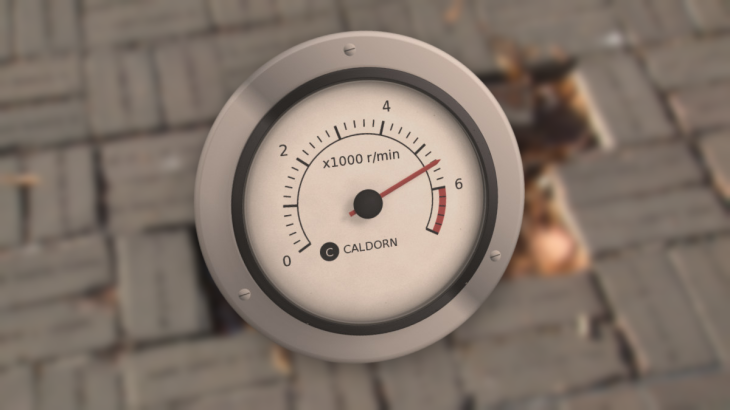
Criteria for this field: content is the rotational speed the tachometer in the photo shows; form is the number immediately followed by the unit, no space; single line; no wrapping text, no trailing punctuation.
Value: 5400rpm
